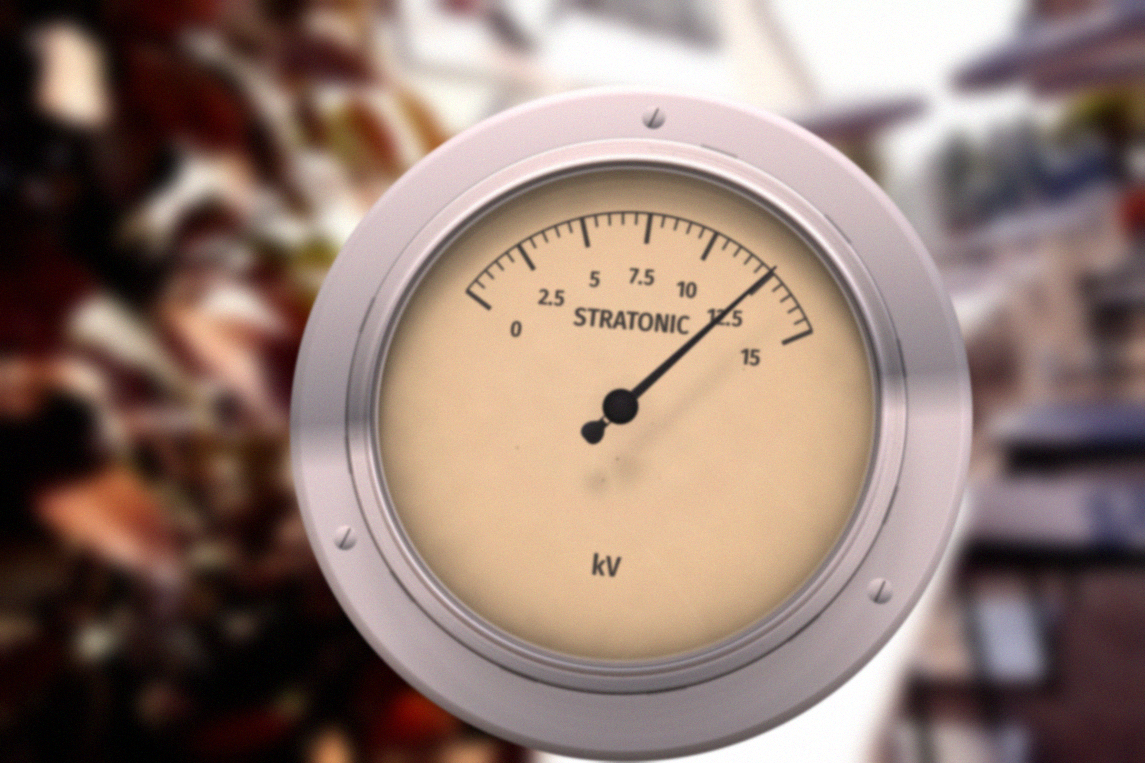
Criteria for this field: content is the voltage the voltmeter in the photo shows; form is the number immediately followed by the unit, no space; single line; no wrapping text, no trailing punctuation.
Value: 12.5kV
